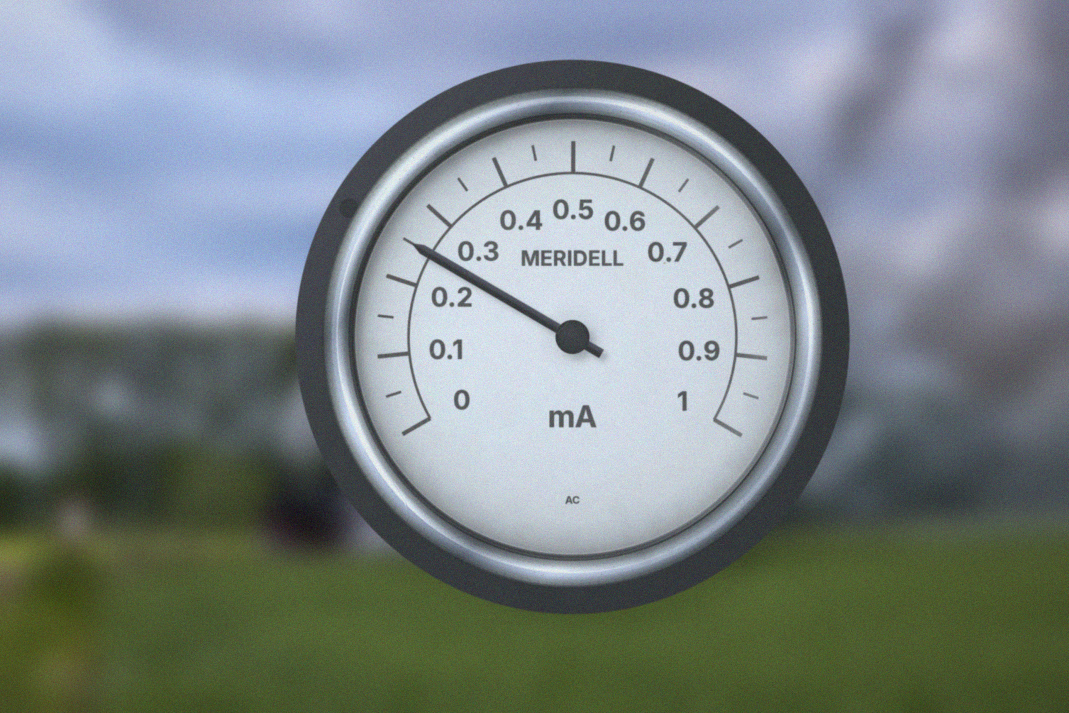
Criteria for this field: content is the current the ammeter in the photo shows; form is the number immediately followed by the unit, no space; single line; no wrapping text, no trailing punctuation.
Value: 0.25mA
